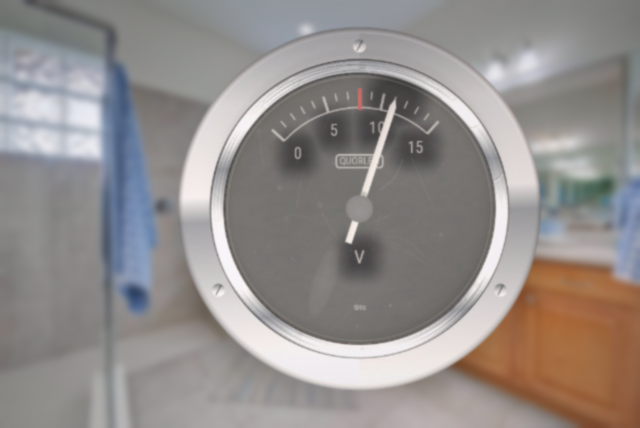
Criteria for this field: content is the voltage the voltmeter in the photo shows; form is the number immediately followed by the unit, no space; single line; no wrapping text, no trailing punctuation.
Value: 11V
